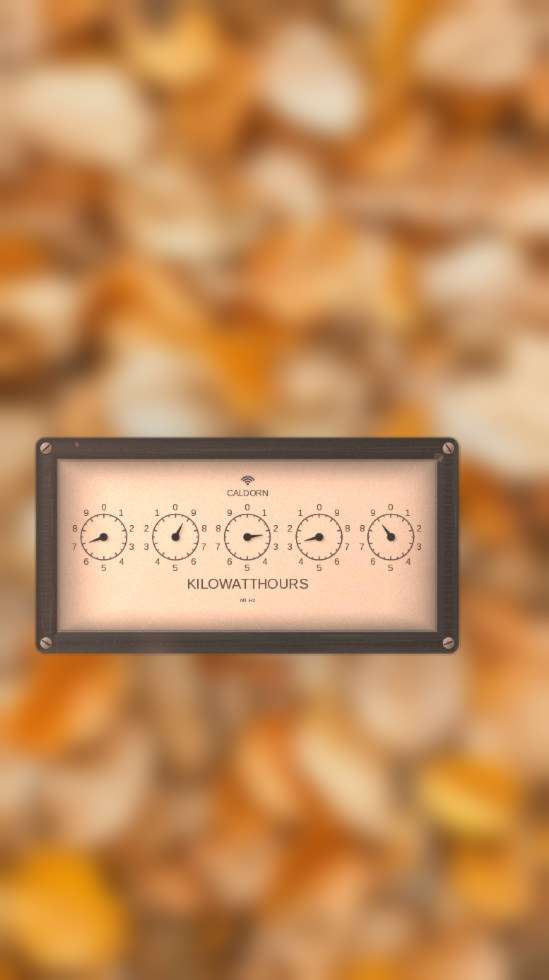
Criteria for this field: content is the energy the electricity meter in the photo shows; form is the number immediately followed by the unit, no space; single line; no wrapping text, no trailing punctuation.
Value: 69229kWh
